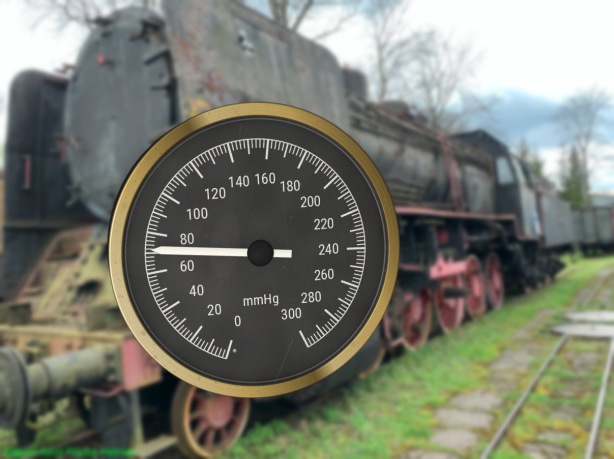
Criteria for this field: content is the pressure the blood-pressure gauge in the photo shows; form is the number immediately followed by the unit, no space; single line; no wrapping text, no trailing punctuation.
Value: 72mmHg
